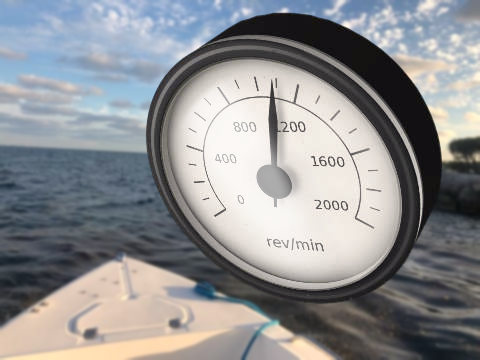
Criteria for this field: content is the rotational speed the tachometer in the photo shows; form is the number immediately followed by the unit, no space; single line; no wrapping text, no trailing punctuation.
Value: 1100rpm
